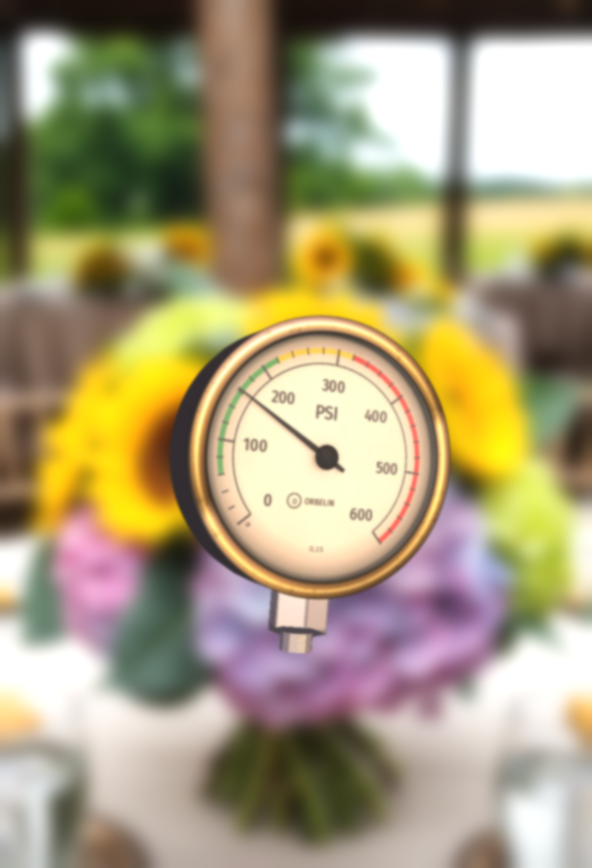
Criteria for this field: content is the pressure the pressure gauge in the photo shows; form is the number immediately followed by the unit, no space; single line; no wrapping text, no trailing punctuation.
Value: 160psi
